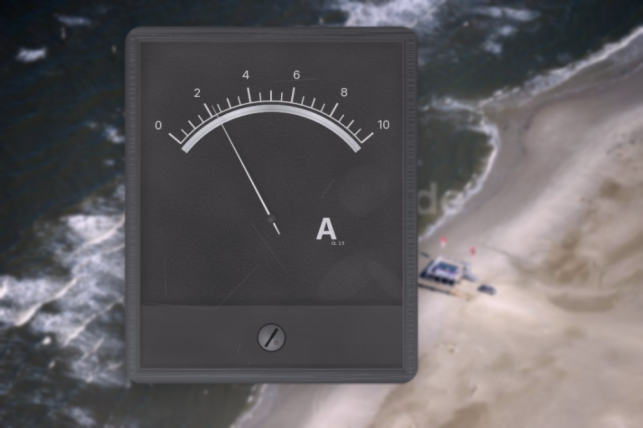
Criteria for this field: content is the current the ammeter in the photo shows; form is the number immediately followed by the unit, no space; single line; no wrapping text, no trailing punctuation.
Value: 2.25A
